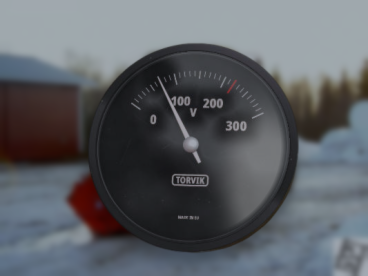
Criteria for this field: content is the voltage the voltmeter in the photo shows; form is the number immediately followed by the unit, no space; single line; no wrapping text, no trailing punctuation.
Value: 70V
